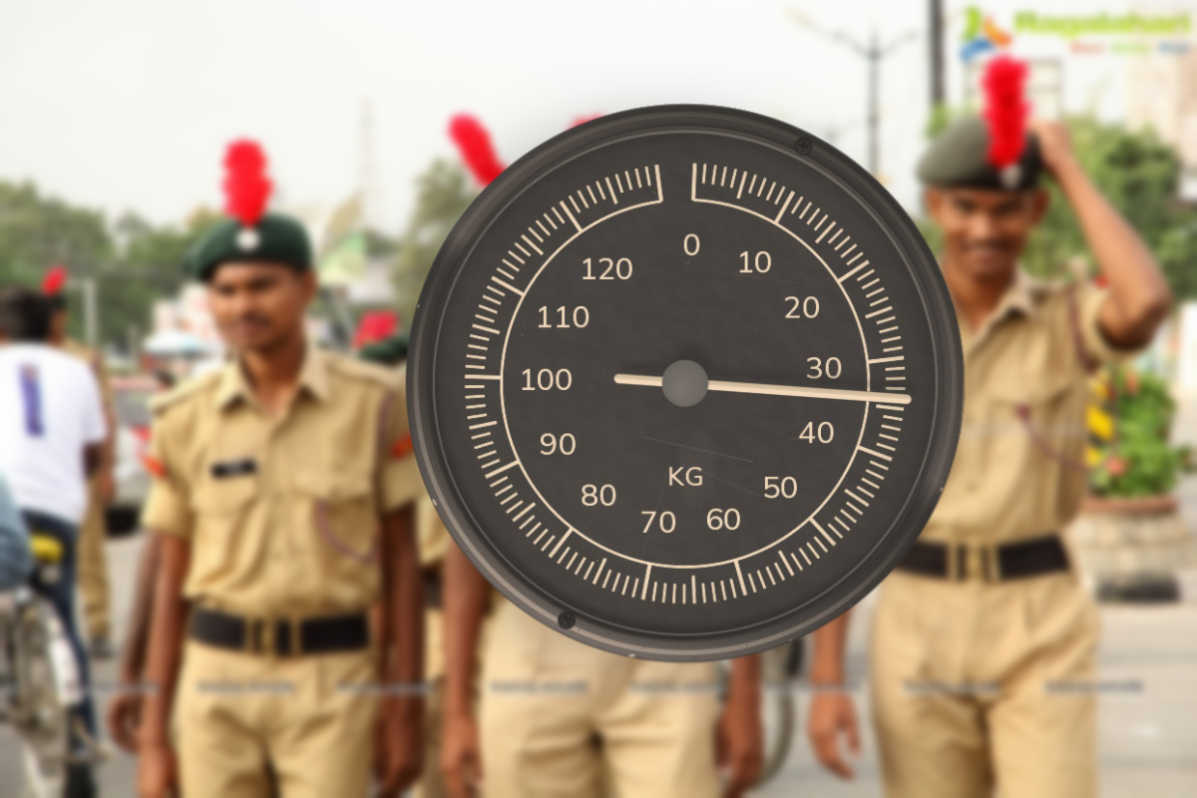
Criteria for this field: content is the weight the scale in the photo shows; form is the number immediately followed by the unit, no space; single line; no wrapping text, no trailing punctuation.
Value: 34kg
